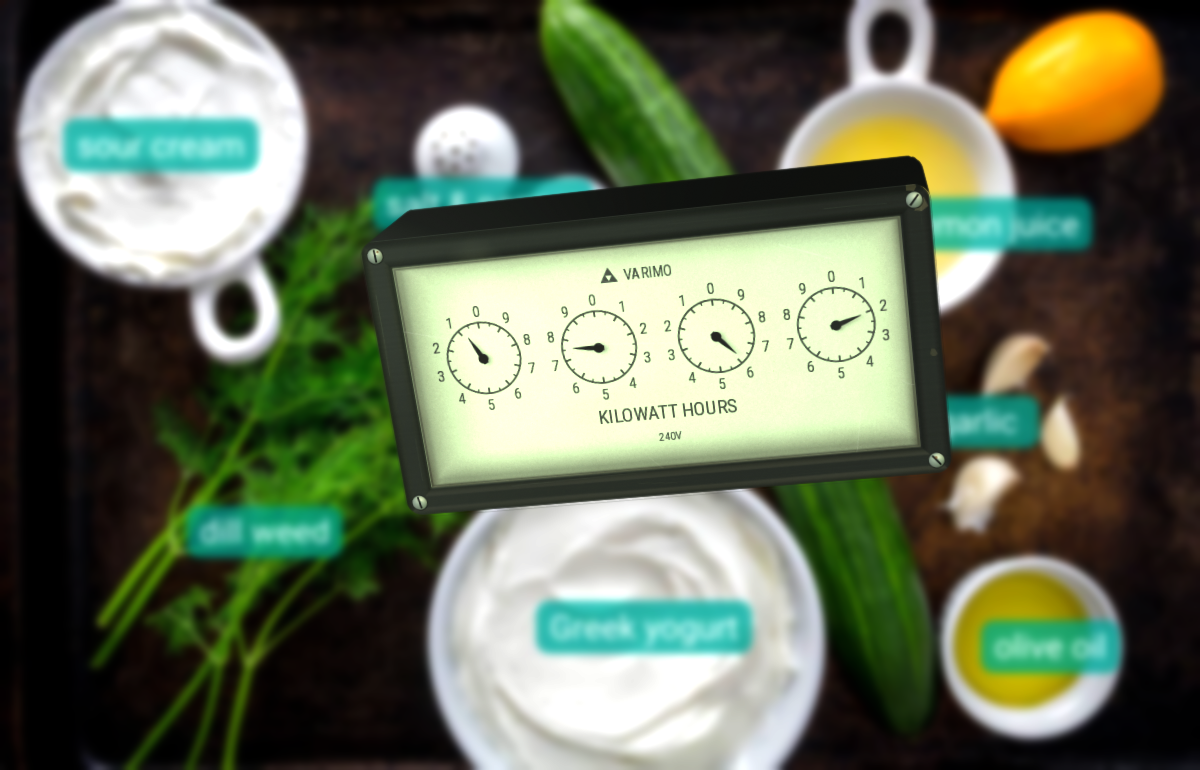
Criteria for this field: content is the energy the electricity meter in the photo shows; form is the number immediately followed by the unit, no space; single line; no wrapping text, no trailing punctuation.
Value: 762kWh
